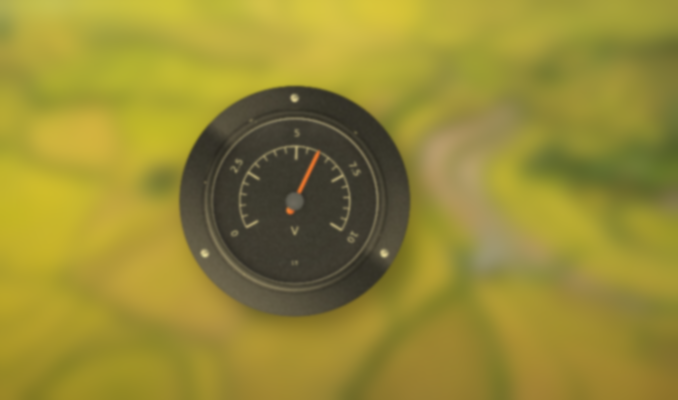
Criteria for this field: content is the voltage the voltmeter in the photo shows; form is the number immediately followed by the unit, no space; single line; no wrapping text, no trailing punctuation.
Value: 6V
